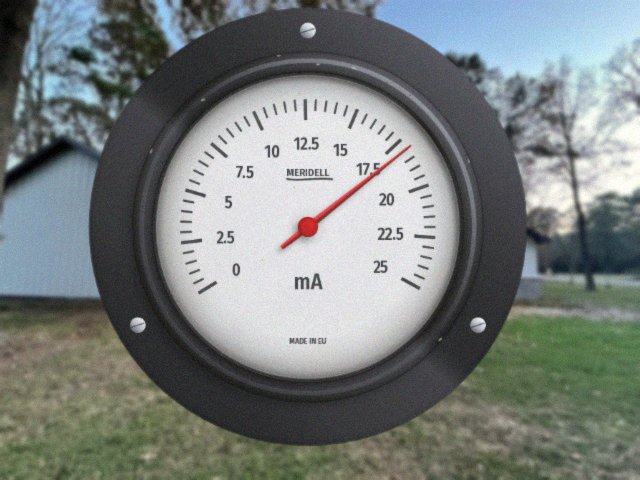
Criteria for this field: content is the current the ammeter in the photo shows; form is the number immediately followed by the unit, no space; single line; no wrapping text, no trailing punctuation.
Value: 18mA
